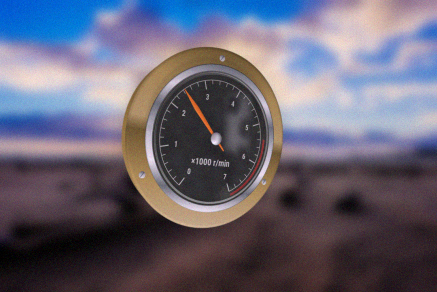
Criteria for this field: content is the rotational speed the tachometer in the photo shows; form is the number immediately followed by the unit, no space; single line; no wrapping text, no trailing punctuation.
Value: 2400rpm
